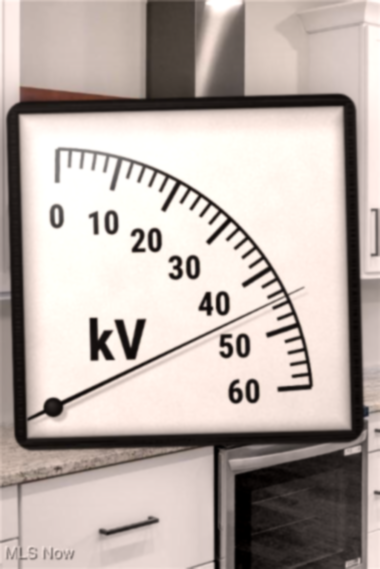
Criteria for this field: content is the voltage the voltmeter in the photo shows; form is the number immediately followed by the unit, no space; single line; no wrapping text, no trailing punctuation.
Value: 45kV
